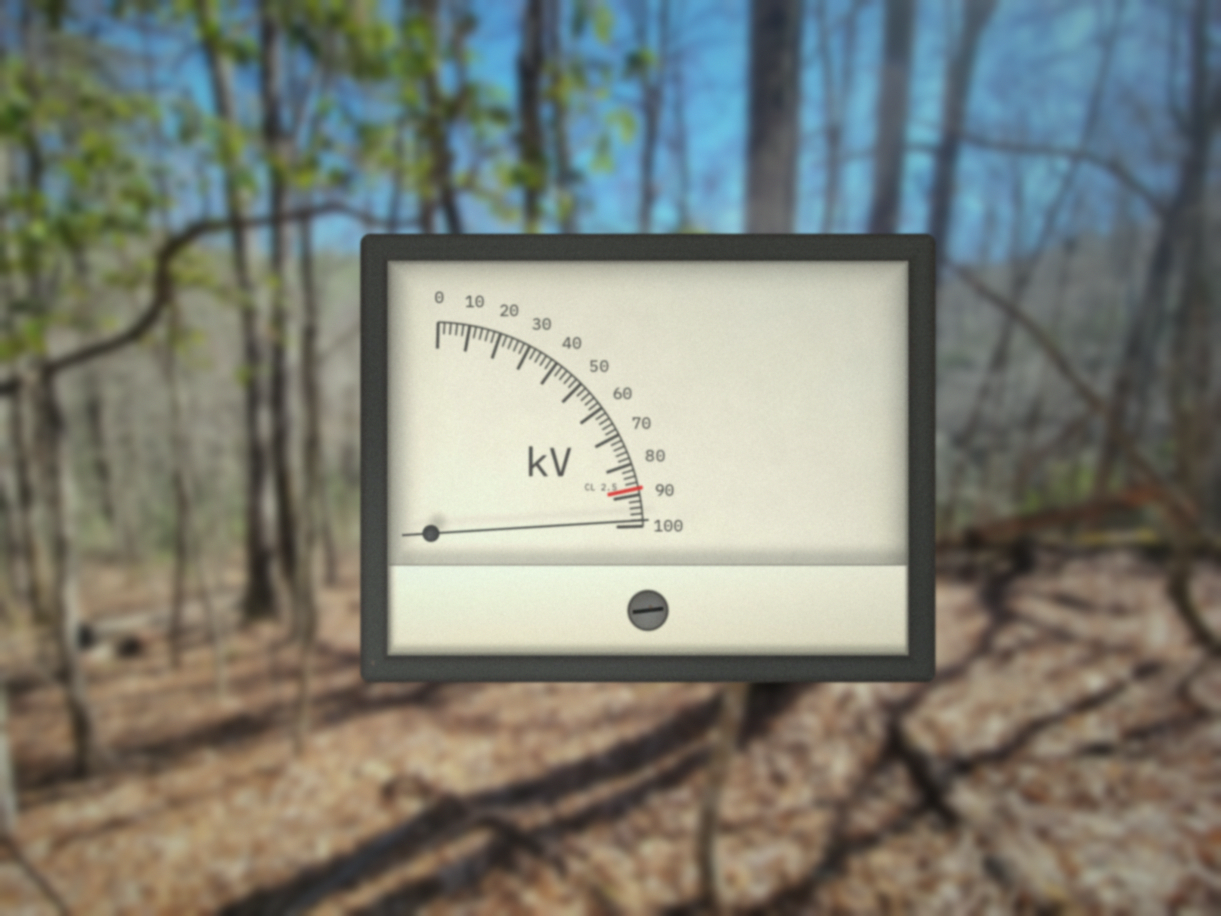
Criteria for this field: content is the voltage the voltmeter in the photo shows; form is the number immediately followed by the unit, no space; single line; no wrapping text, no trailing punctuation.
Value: 98kV
